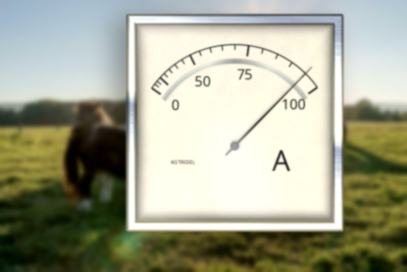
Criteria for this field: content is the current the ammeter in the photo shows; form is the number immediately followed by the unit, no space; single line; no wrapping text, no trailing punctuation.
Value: 95A
